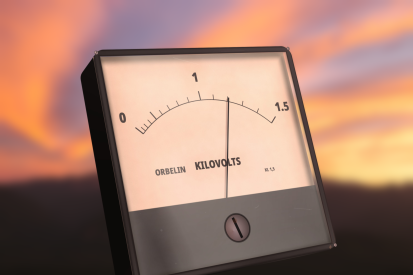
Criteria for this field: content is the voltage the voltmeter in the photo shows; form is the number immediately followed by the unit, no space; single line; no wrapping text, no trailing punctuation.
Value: 1.2kV
